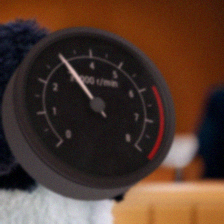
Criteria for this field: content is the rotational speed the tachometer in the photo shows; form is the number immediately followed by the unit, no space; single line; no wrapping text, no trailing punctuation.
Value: 3000rpm
